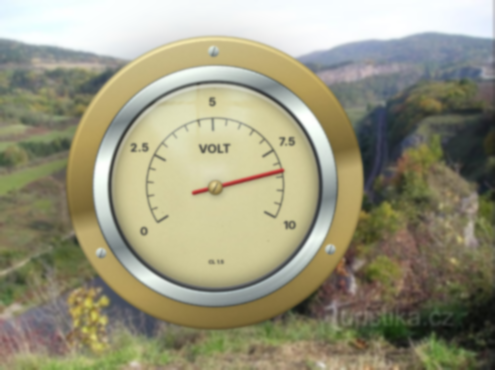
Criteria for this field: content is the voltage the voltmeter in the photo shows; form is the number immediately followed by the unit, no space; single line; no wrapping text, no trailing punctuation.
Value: 8.25V
